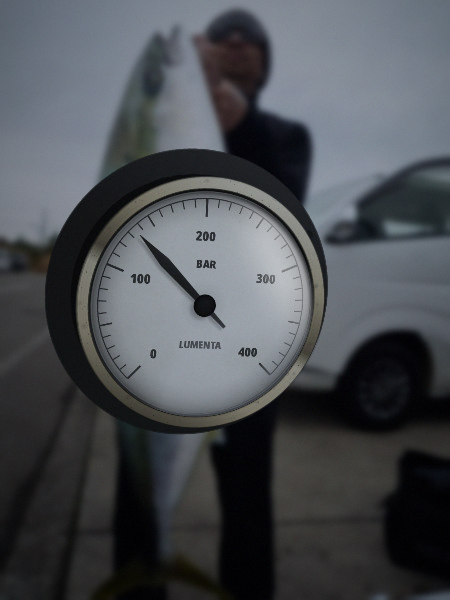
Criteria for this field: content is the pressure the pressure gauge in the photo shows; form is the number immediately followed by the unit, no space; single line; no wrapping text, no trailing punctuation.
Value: 135bar
